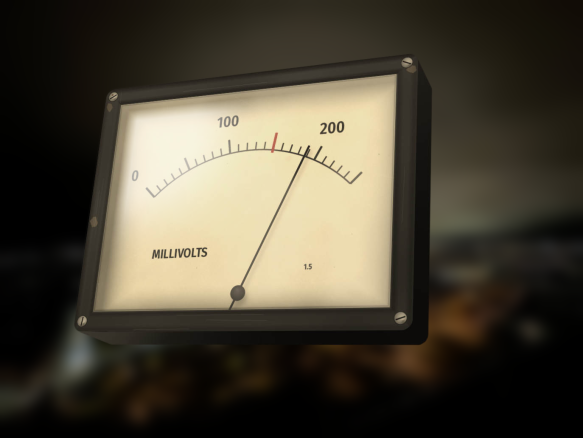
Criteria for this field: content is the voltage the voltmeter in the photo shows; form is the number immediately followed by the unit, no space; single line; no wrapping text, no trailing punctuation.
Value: 190mV
